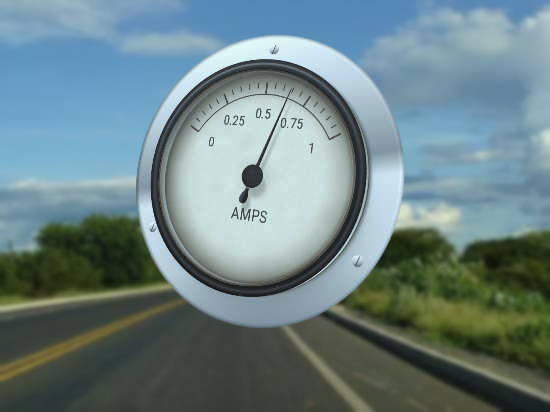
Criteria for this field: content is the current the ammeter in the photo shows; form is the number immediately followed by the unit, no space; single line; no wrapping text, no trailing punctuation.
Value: 0.65A
